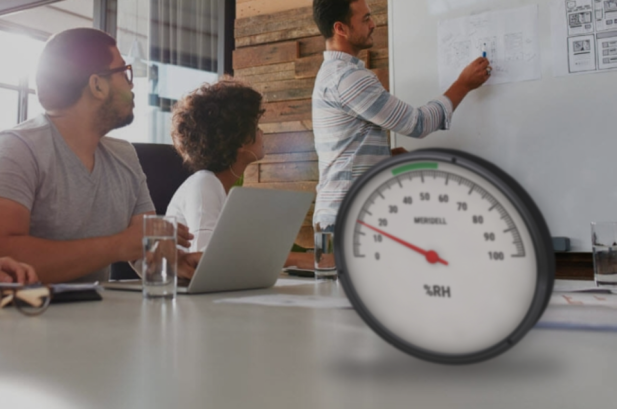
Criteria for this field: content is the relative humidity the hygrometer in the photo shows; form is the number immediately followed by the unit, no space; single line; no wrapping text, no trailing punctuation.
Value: 15%
